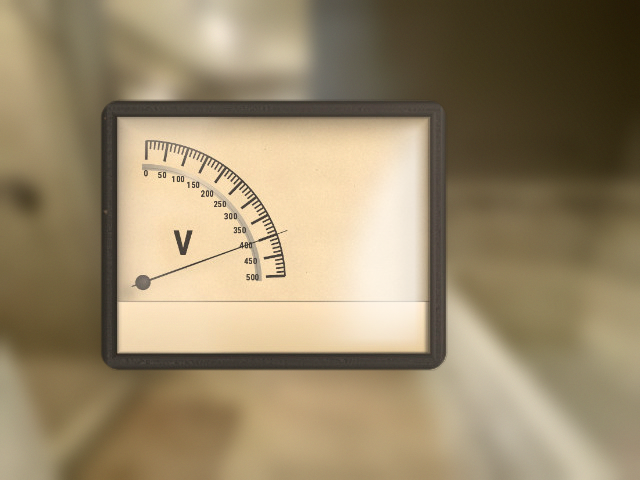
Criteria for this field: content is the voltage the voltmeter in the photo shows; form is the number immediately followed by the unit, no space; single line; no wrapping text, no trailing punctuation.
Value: 400V
